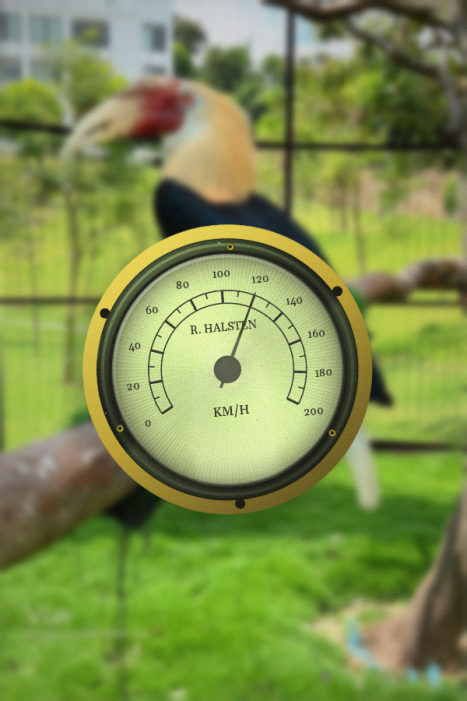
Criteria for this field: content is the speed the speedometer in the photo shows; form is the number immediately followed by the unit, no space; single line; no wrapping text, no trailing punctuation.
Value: 120km/h
